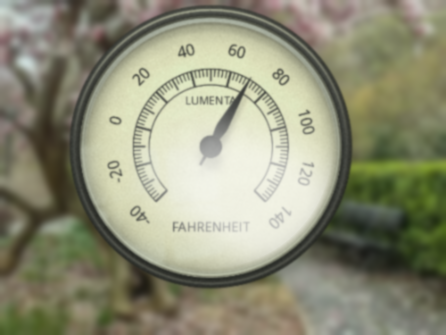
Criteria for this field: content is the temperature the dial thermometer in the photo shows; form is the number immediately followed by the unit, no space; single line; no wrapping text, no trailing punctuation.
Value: 70°F
